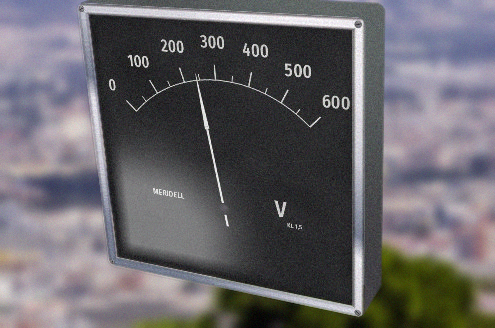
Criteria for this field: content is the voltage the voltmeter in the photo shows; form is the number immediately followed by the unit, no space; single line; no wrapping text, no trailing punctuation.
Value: 250V
